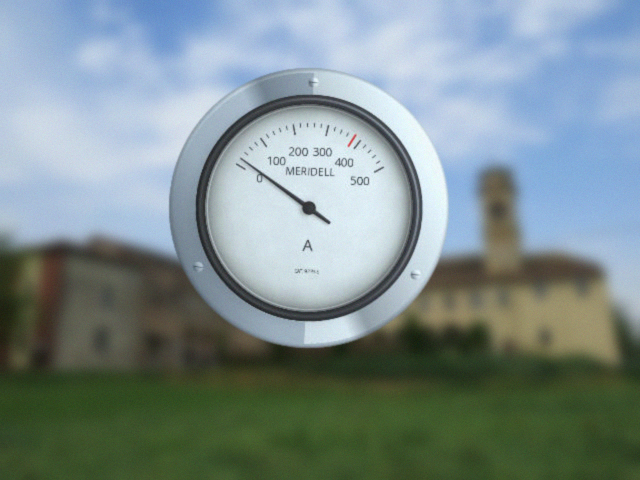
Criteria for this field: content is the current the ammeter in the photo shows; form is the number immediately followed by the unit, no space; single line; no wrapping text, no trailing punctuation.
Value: 20A
